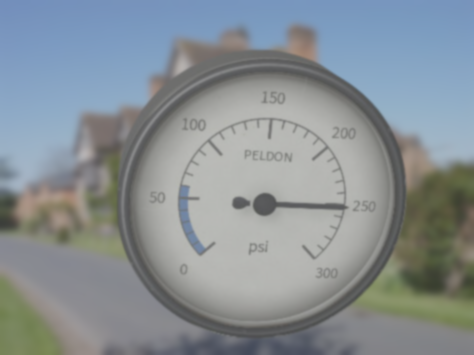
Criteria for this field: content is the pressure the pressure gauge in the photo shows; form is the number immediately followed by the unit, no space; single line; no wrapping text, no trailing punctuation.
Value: 250psi
